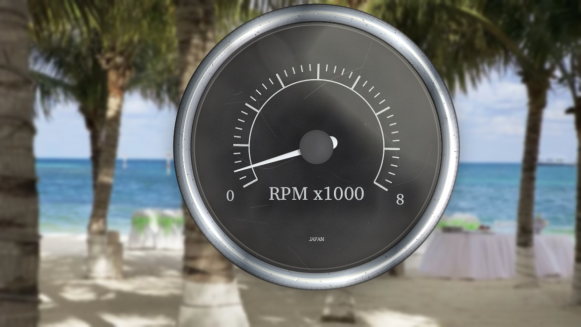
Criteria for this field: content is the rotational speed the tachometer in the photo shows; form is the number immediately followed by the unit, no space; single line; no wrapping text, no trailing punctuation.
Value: 400rpm
